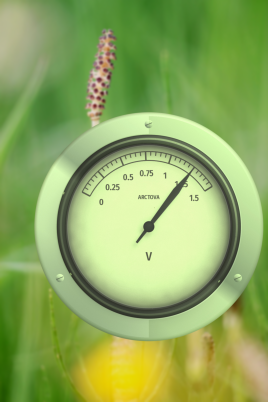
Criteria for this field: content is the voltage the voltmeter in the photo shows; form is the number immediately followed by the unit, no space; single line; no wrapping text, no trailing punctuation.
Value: 1.25V
